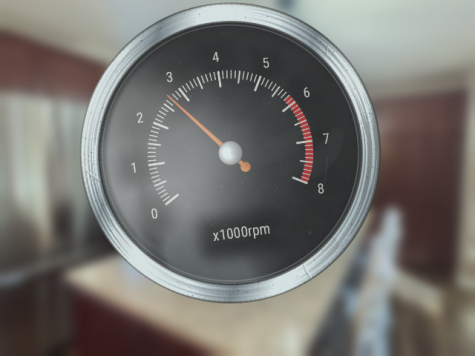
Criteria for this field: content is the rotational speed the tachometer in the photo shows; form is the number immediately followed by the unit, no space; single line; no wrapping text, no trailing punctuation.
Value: 2700rpm
